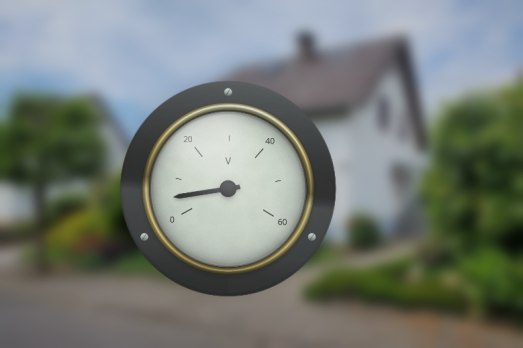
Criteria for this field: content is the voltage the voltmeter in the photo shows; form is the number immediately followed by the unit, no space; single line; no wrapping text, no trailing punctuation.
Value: 5V
